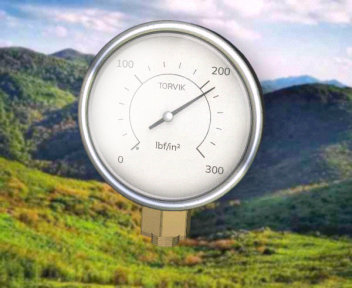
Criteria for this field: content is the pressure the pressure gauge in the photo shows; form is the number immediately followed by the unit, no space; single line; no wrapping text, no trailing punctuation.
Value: 210psi
